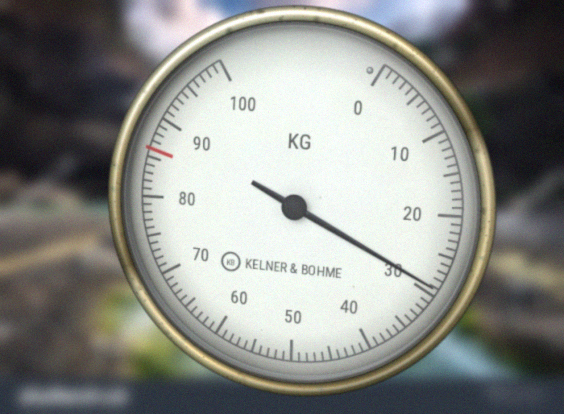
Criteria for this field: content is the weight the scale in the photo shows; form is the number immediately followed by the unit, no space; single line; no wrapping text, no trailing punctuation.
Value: 29kg
